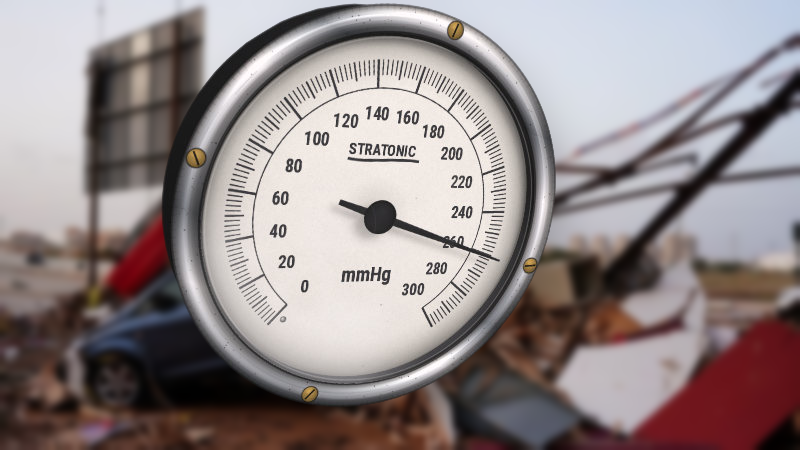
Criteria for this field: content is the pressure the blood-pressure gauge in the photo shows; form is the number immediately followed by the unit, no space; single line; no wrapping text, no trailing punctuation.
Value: 260mmHg
